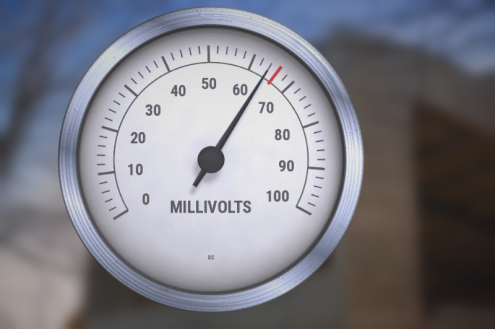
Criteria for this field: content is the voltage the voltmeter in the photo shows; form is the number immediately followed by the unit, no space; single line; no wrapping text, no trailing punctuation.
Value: 64mV
